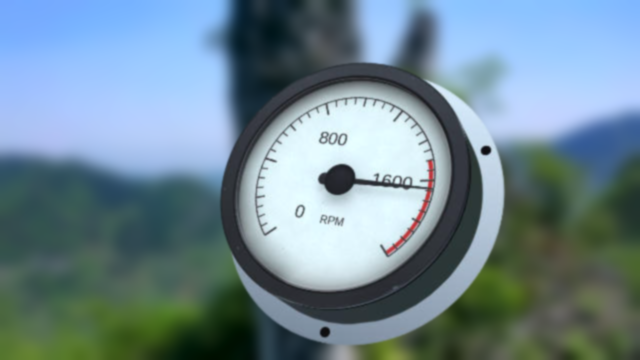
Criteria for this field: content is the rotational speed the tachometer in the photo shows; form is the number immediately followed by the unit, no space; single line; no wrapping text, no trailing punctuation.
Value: 1650rpm
